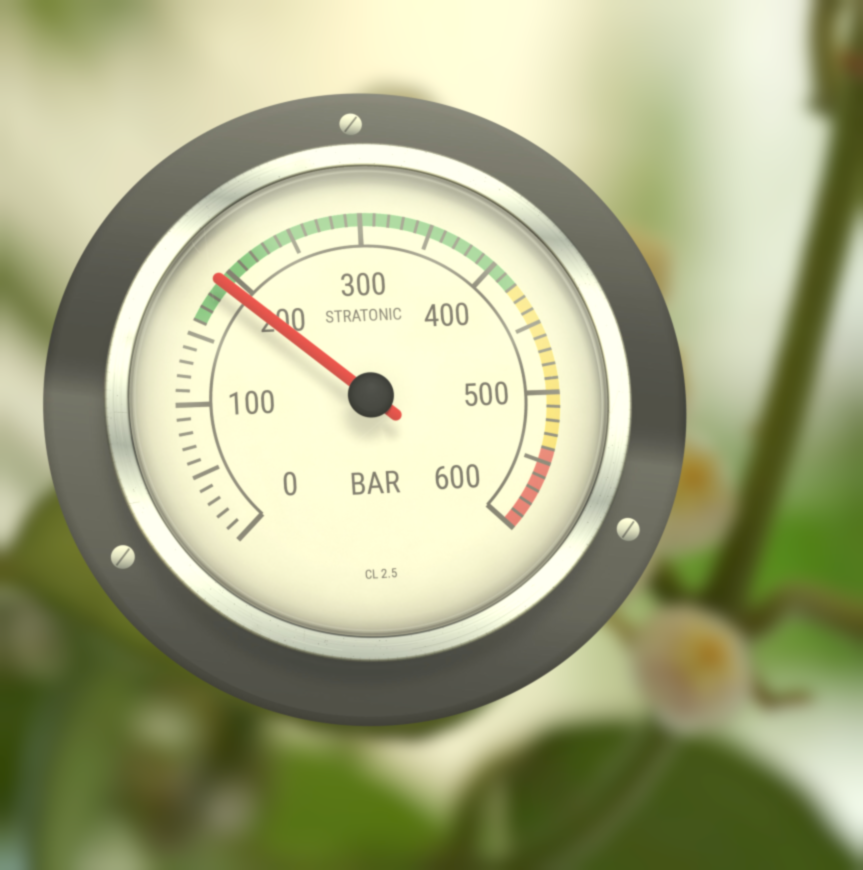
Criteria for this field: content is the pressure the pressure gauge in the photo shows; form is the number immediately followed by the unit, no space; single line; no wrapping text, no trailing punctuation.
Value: 190bar
